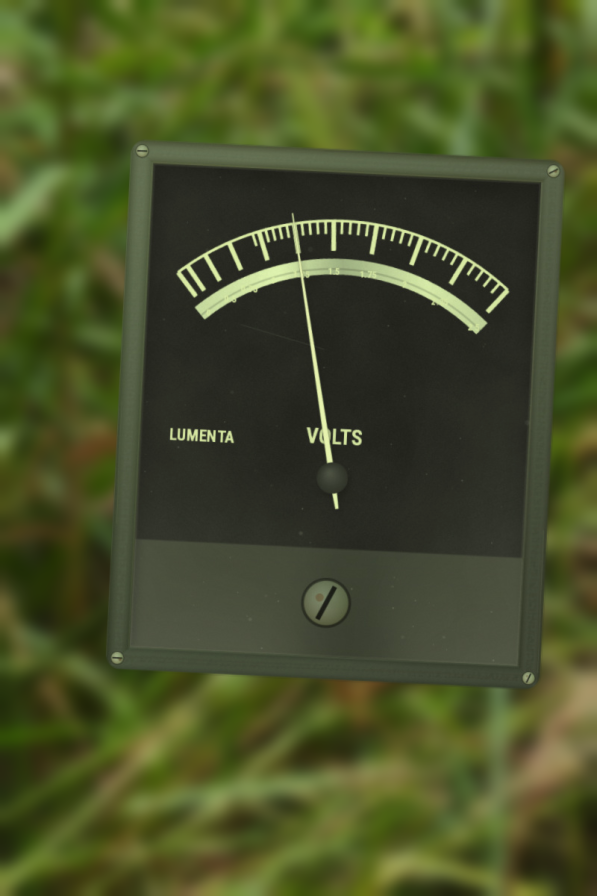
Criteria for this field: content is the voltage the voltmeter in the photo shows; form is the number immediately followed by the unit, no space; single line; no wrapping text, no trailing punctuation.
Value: 1.25V
